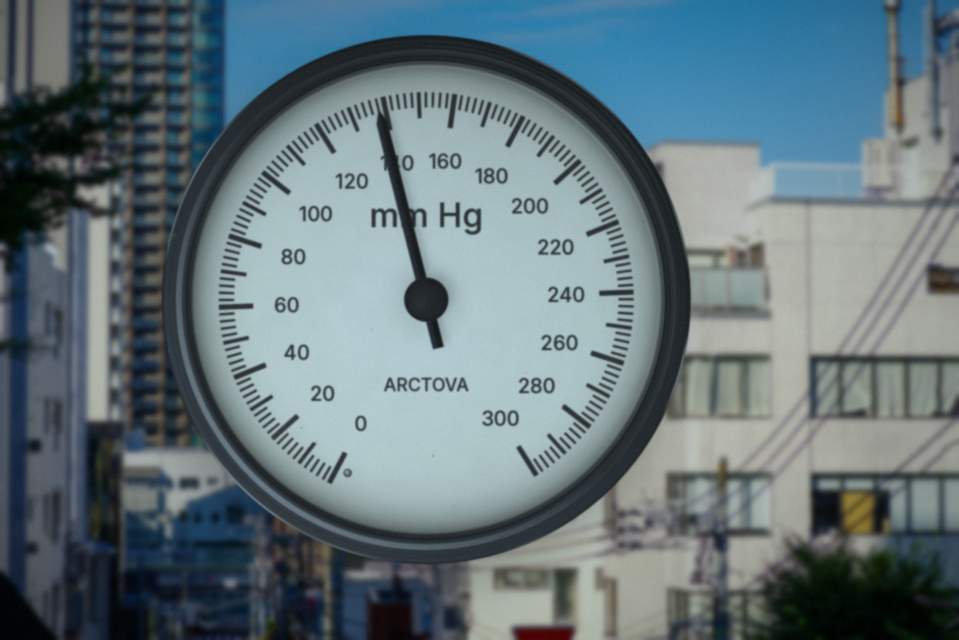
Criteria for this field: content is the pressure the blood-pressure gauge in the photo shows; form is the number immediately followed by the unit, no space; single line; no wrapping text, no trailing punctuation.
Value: 138mmHg
